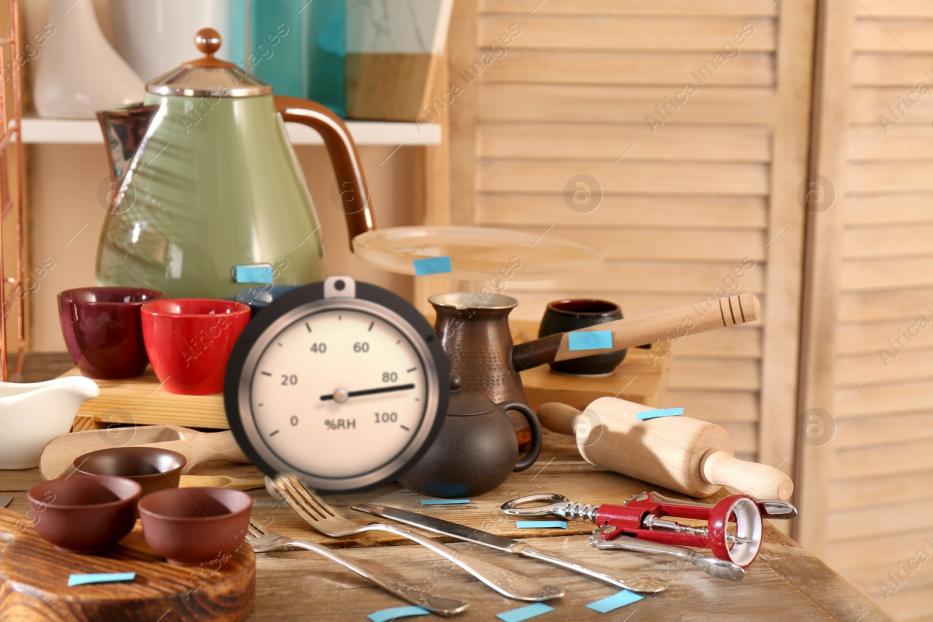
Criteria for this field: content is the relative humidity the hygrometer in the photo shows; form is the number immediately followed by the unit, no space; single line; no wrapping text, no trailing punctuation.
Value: 85%
